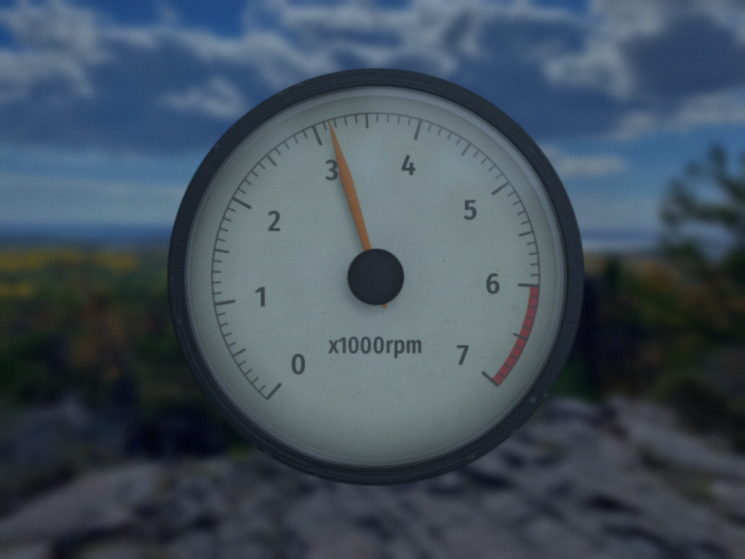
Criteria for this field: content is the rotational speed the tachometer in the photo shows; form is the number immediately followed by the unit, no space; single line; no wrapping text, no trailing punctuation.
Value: 3150rpm
